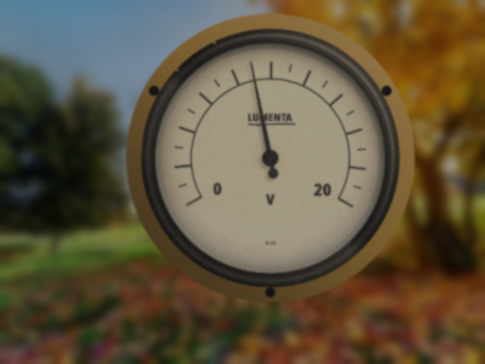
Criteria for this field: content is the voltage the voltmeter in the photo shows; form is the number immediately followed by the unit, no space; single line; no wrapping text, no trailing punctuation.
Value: 9V
